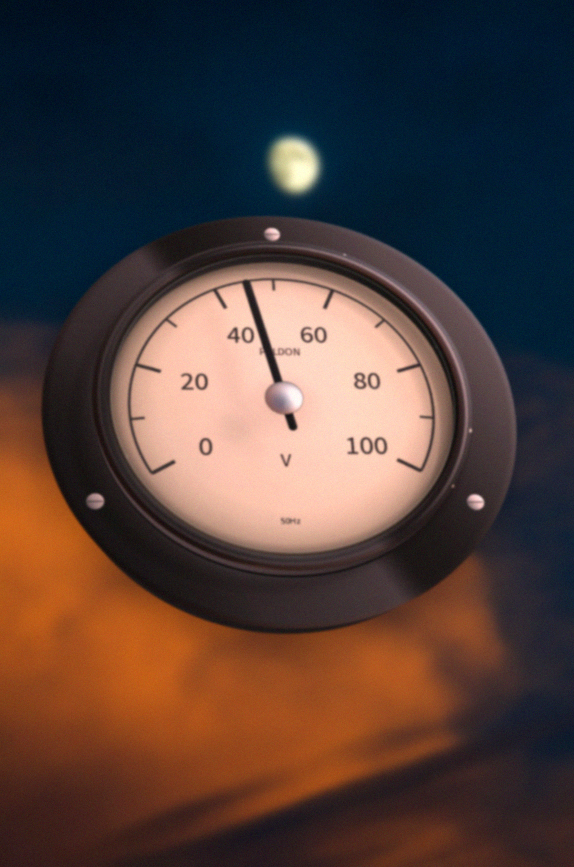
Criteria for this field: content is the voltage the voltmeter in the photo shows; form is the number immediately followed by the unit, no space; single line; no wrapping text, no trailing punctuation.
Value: 45V
